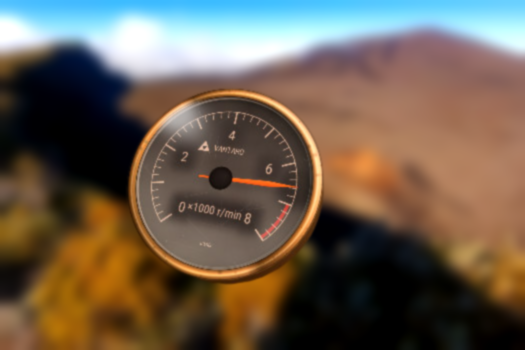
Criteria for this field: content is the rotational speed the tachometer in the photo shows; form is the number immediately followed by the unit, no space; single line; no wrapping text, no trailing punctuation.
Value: 6600rpm
